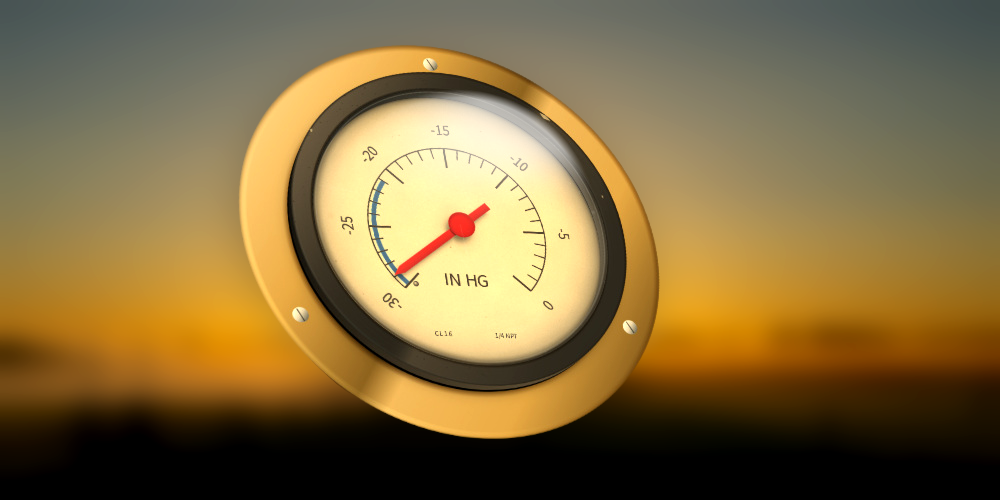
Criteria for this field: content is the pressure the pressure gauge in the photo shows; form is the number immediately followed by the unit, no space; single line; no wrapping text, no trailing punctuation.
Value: -29inHg
